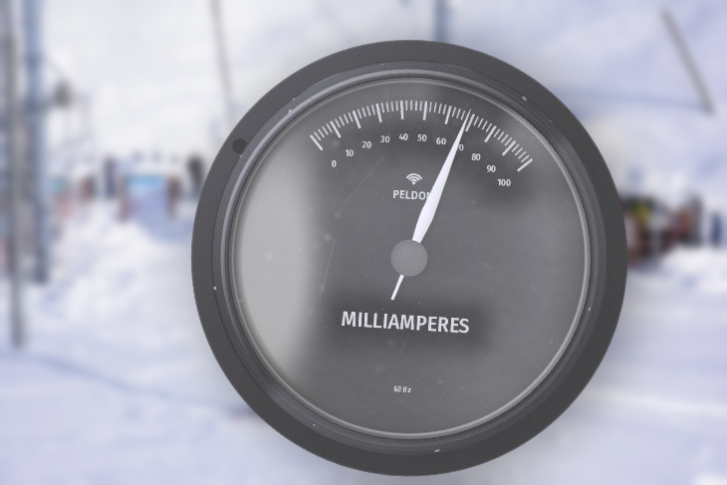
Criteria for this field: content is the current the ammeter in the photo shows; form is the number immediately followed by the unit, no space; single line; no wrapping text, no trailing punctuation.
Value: 68mA
